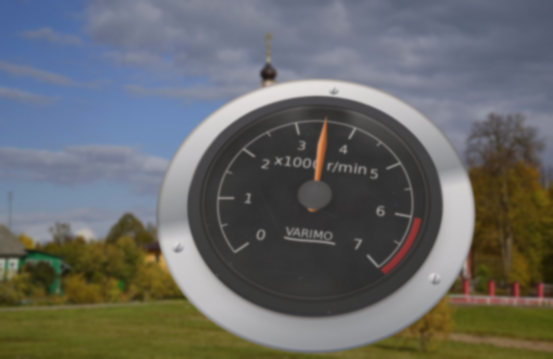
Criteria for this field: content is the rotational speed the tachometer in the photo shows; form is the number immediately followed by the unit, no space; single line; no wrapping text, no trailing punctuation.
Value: 3500rpm
